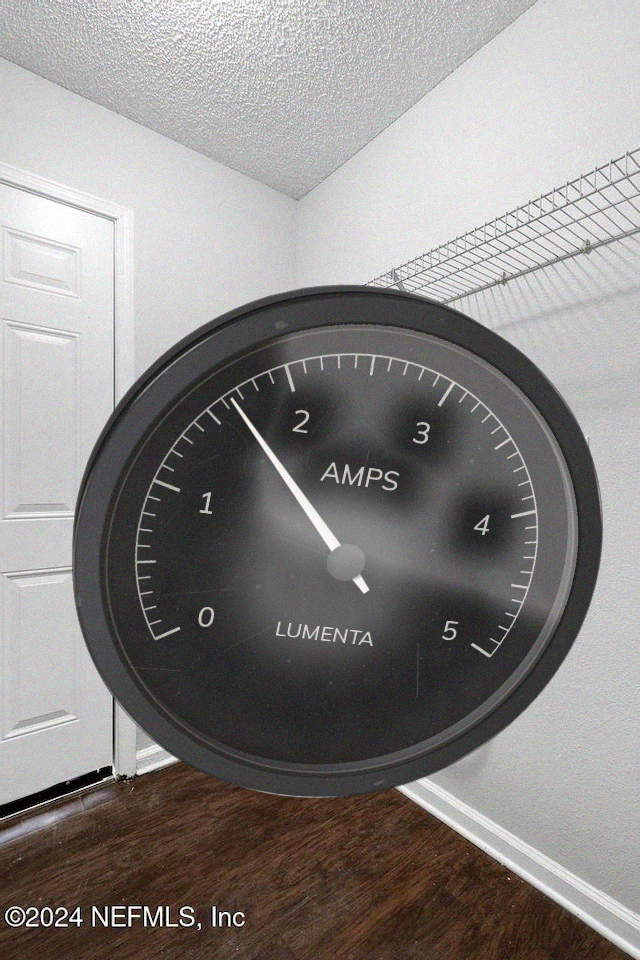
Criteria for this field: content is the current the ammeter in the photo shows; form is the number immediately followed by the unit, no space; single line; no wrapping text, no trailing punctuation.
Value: 1.65A
